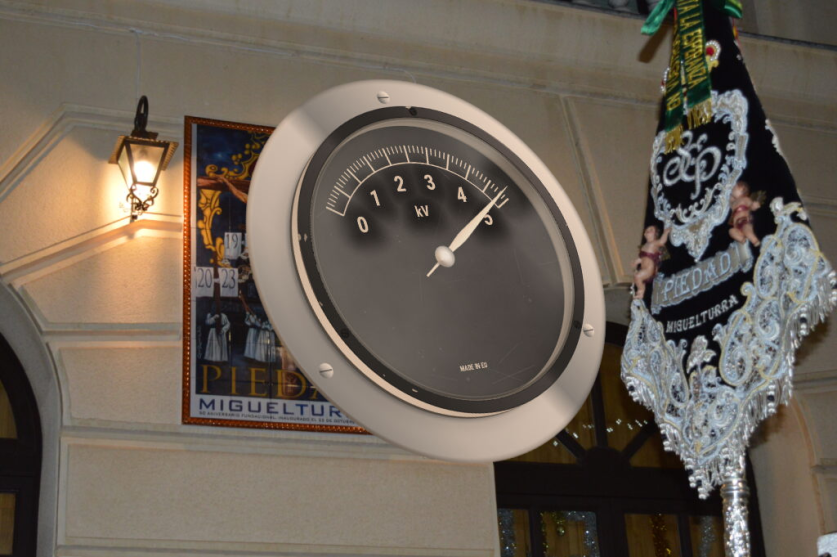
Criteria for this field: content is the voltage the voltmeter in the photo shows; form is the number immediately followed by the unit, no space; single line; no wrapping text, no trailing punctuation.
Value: 4.8kV
